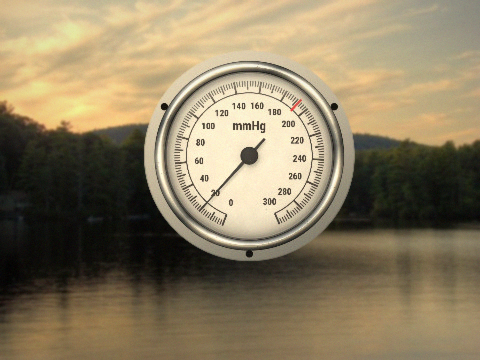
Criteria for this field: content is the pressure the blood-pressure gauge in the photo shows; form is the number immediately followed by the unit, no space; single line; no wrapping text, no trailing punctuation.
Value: 20mmHg
